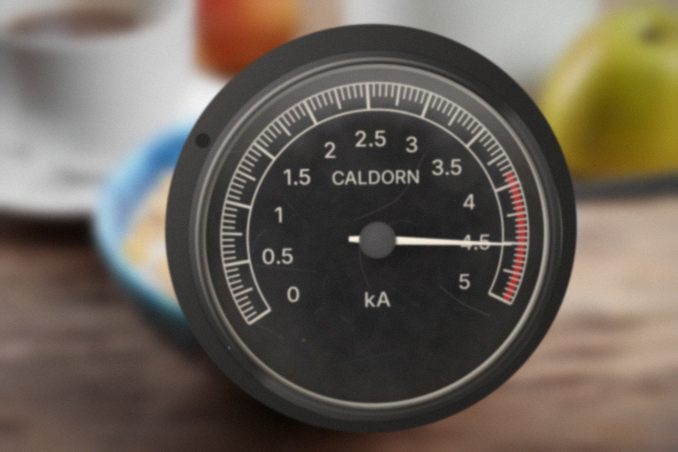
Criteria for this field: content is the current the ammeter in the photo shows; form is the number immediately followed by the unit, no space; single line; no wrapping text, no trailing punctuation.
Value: 4.5kA
